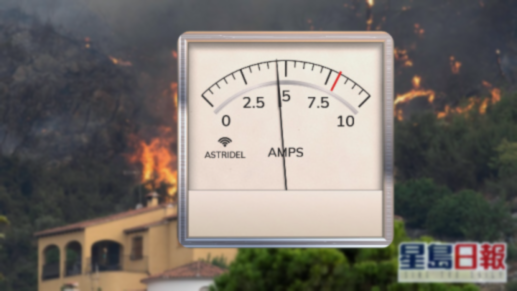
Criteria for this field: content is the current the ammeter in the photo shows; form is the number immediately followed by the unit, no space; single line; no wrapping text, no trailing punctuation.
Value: 4.5A
